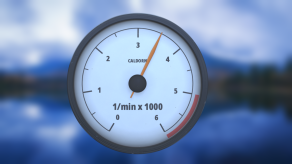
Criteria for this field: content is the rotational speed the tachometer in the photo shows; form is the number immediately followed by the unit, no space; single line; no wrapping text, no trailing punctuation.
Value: 3500rpm
